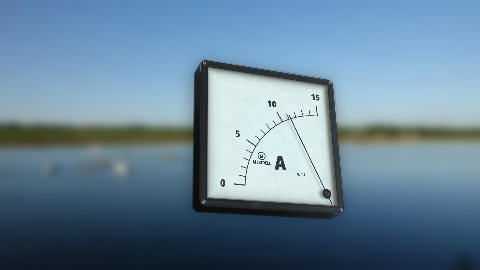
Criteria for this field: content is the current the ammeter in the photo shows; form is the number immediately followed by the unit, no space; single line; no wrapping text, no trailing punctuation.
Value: 11A
